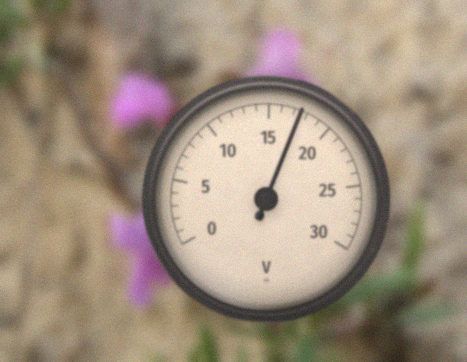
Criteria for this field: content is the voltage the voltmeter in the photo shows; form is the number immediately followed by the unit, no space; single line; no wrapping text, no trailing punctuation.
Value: 17.5V
